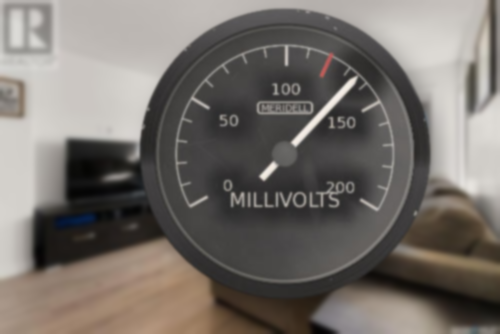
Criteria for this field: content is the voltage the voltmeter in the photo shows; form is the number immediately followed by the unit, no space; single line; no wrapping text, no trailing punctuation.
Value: 135mV
